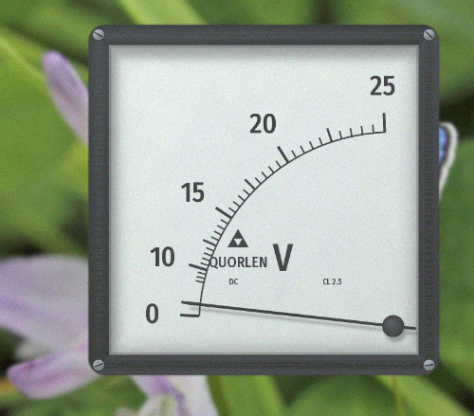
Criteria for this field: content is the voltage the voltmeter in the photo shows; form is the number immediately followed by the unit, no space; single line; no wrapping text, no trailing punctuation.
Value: 5V
